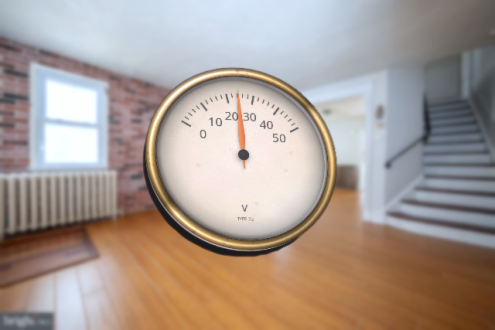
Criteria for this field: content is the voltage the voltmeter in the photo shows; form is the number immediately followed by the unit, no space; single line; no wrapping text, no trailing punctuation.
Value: 24V
